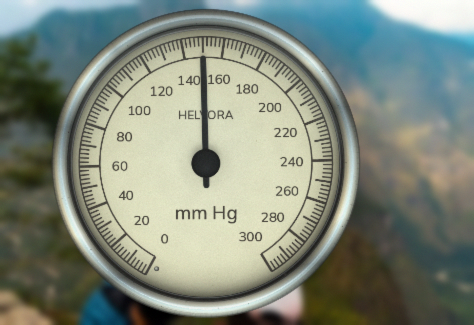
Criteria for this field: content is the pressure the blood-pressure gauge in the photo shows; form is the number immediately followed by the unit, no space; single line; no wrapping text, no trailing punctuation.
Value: 150mmHg
